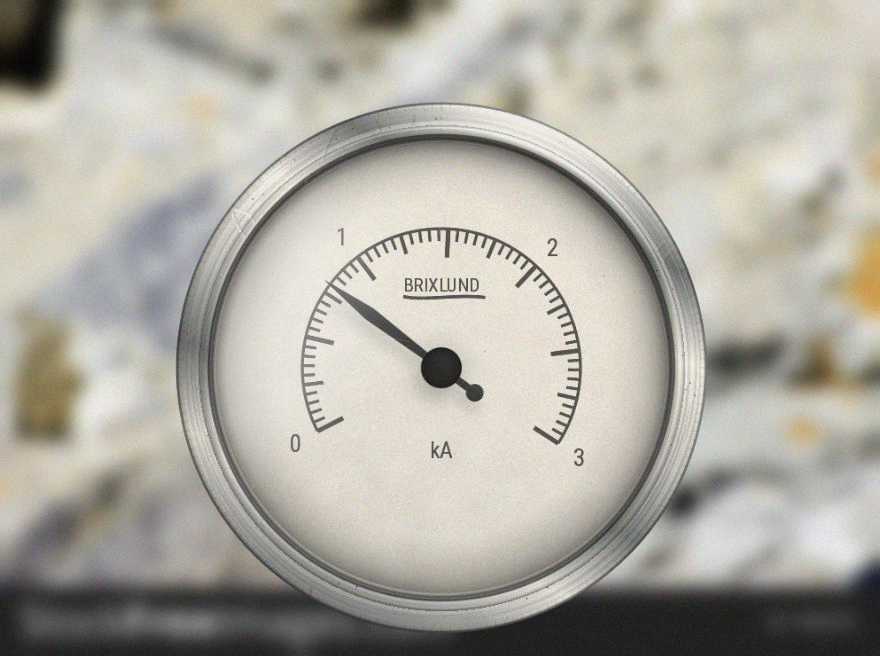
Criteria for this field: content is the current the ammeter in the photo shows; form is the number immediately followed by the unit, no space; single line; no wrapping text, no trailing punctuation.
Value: 0.8kA
